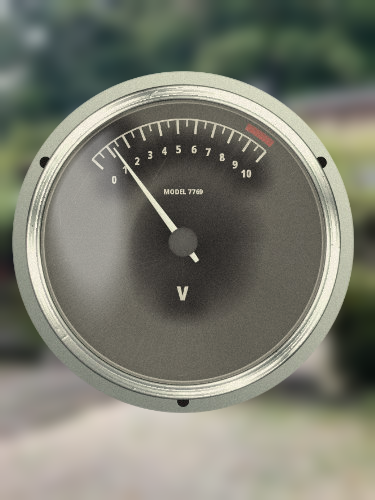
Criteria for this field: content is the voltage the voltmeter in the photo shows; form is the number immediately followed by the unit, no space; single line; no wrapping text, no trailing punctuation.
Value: 1.25V
